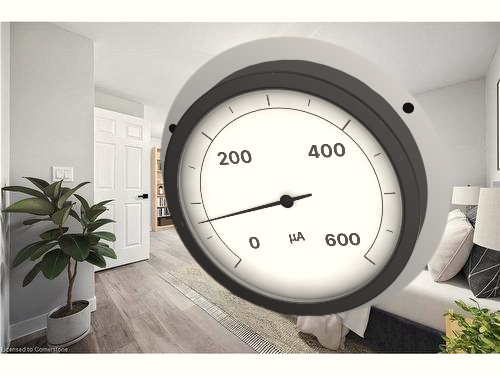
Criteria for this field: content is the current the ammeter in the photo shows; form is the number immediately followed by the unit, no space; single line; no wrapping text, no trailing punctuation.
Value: 75µA
